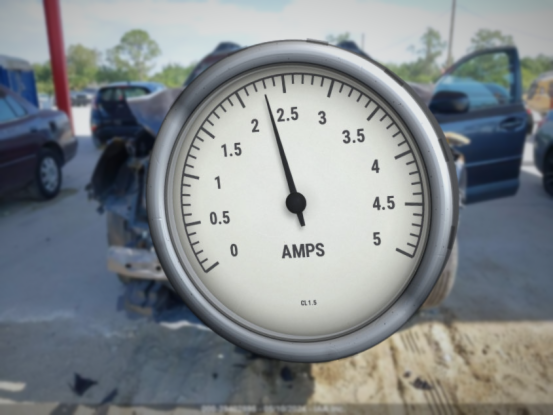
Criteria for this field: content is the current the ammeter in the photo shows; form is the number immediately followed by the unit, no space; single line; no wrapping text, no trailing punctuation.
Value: 2.3A
